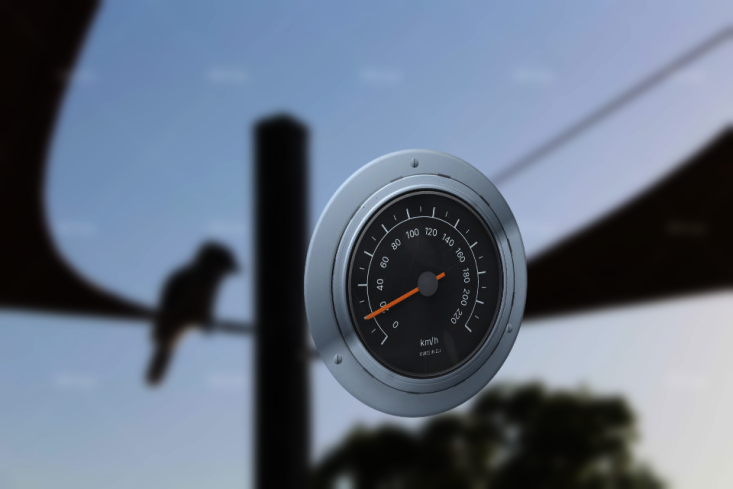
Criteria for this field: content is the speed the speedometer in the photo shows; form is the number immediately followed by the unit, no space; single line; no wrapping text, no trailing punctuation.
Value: 20km/h
